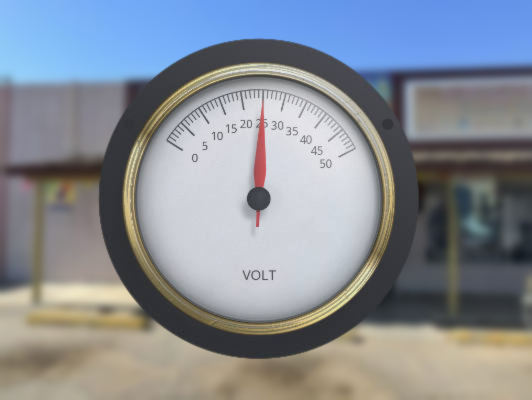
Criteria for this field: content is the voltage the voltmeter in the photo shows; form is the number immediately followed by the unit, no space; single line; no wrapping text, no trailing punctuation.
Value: 25V
